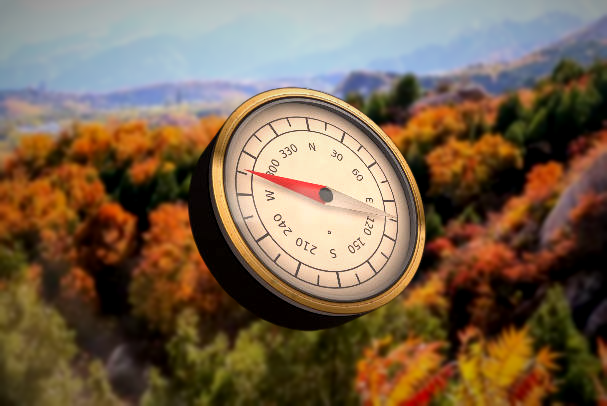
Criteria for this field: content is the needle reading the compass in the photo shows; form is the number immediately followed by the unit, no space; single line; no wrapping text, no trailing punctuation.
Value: 285°
